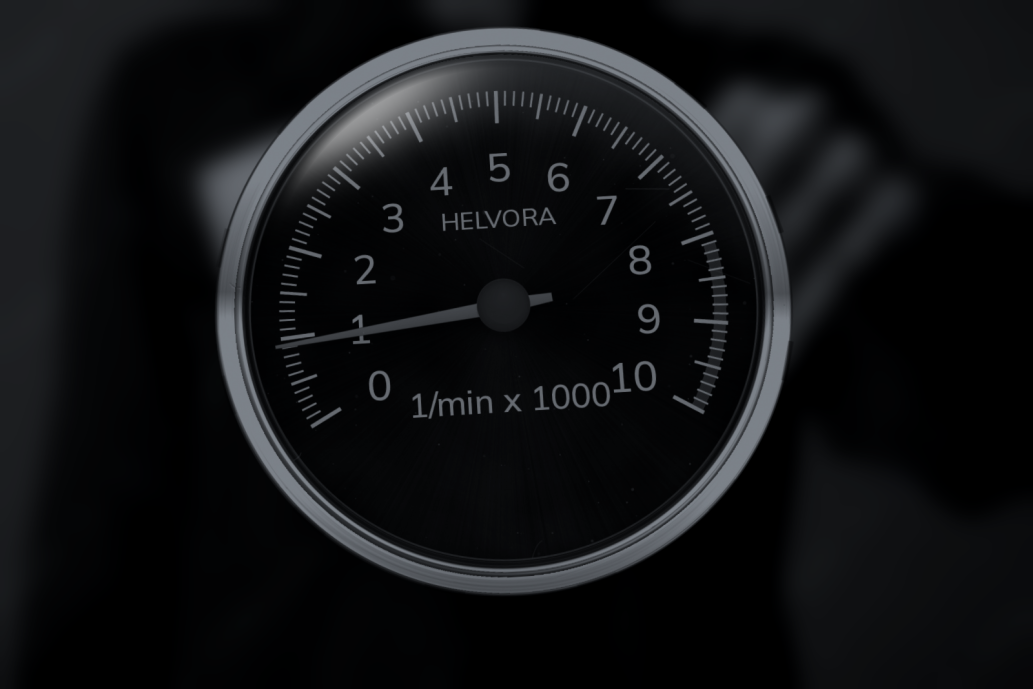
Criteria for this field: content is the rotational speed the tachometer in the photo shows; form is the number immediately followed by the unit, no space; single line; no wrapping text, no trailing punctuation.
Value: 900rpm
